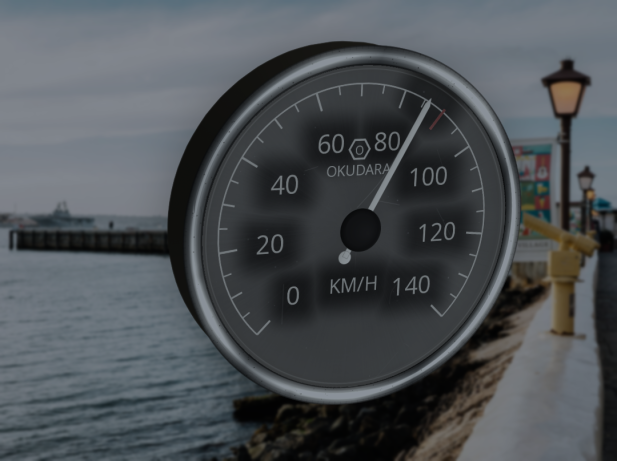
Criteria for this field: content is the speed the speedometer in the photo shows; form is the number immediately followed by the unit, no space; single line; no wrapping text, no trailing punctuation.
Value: 85km/h
